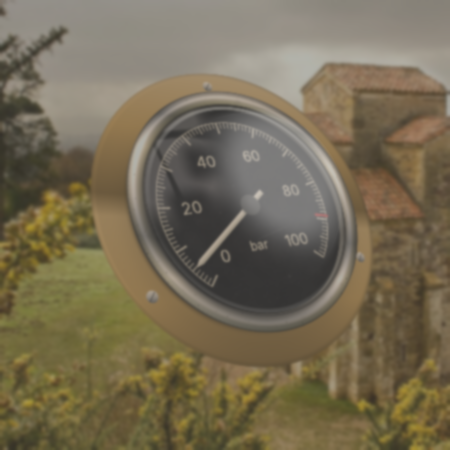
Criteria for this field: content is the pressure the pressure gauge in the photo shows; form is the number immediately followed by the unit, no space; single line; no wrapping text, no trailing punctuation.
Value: 5bar
